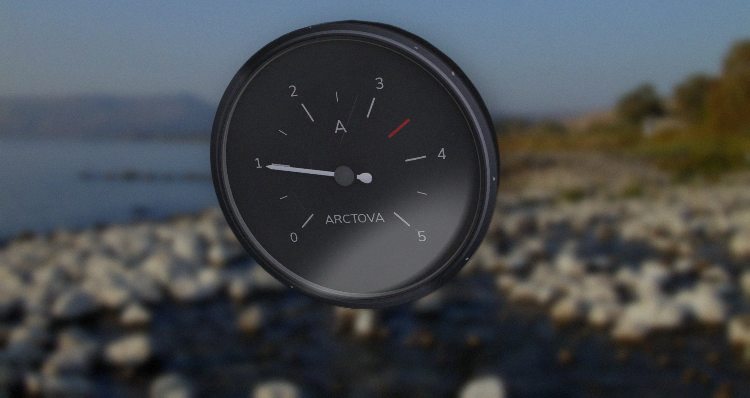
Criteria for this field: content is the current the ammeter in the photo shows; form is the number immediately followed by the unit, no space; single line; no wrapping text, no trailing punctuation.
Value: 1A
